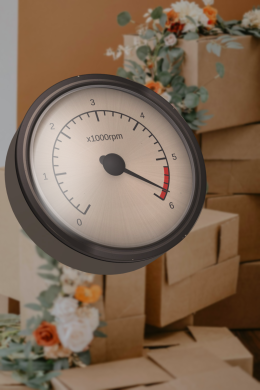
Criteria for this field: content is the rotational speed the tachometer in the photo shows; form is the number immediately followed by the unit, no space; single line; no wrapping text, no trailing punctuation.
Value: 5800rpm
